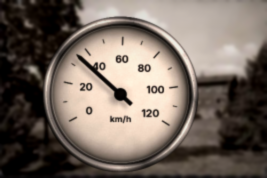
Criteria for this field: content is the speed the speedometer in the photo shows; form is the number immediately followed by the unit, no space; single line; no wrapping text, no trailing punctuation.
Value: 35km/h
